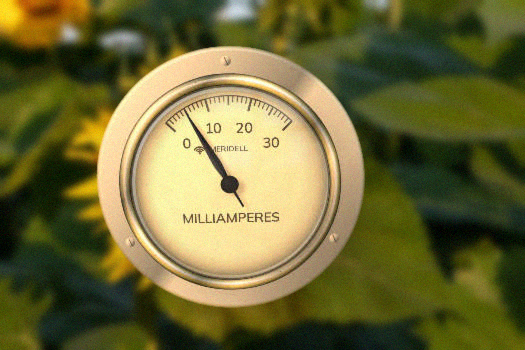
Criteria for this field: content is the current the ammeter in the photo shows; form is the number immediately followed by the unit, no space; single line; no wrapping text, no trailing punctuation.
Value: 5mA
